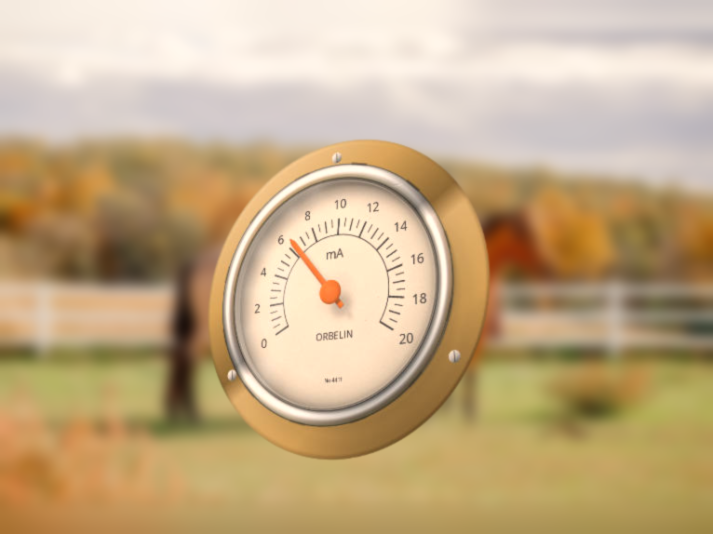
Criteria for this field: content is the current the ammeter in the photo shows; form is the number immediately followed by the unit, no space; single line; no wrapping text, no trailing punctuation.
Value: 6.5mA
